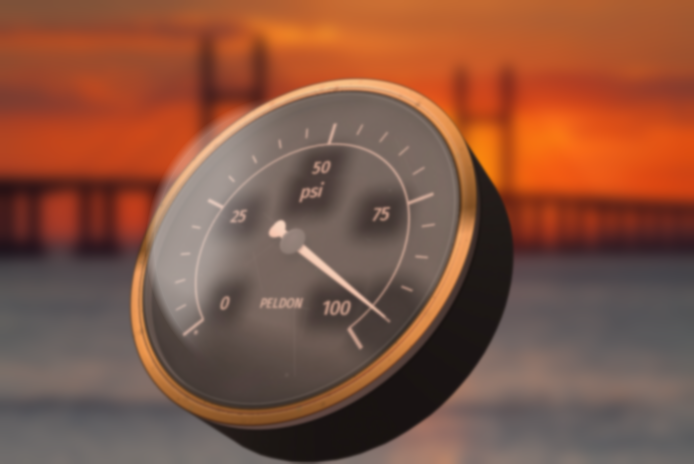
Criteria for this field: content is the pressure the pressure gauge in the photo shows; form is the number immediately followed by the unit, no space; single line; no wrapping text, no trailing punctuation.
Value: 95psi
